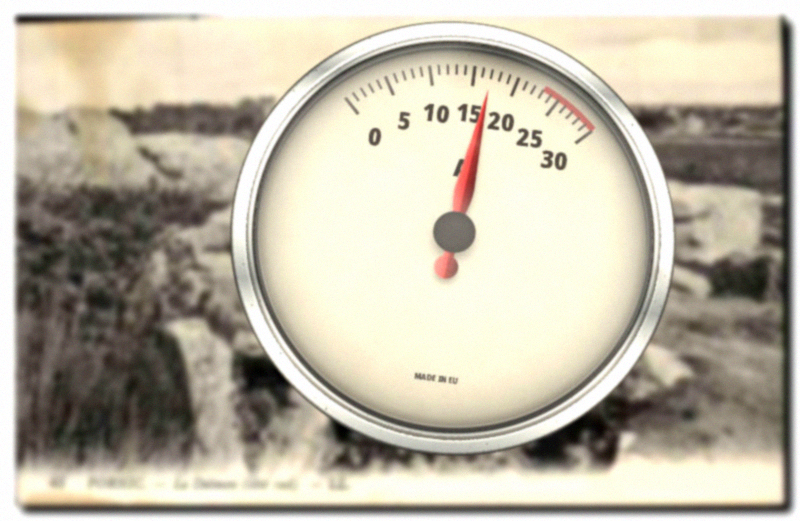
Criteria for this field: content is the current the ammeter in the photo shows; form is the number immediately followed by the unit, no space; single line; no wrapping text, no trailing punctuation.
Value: 17A
